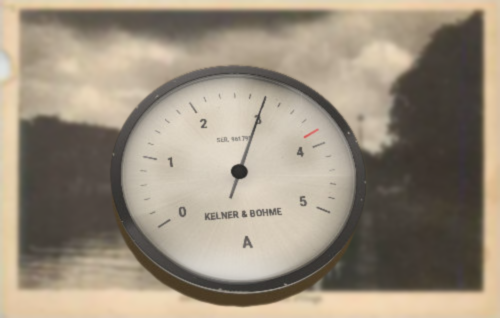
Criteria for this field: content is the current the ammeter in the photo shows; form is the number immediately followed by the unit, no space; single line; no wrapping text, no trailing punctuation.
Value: 3A
